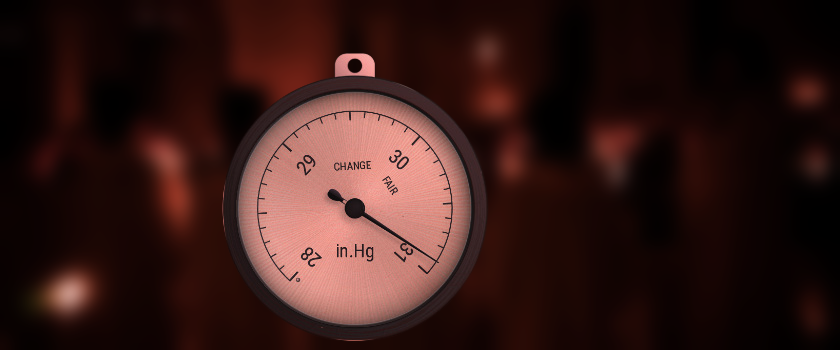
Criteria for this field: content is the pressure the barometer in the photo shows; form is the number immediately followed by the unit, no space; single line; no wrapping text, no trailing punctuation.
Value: 30.9inHg
